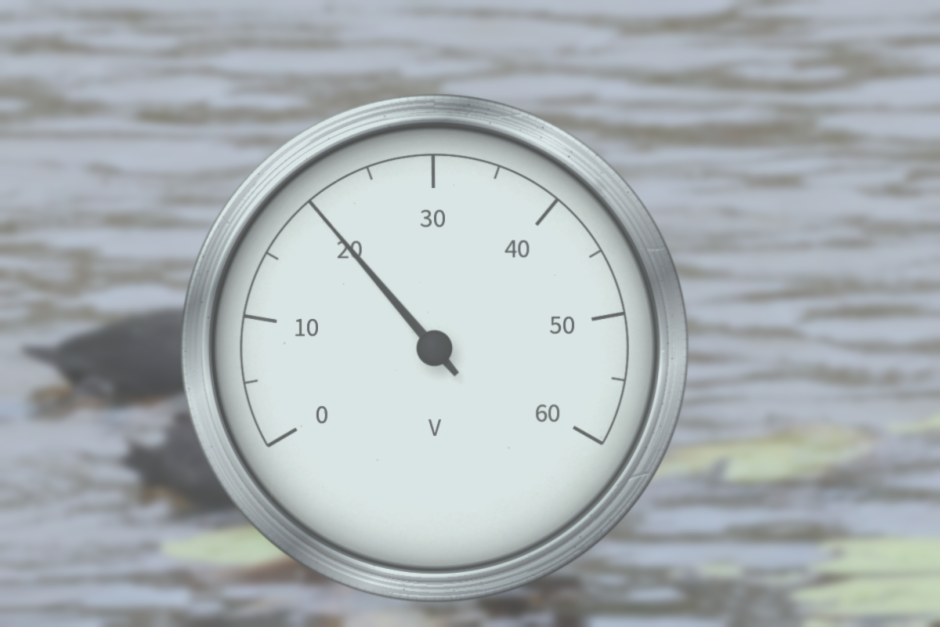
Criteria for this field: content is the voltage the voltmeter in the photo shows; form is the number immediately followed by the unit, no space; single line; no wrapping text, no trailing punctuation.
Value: 20V
